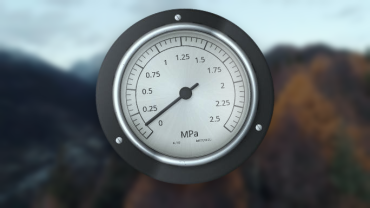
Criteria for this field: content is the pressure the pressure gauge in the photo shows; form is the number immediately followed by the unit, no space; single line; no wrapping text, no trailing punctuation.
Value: 0.1MPa
